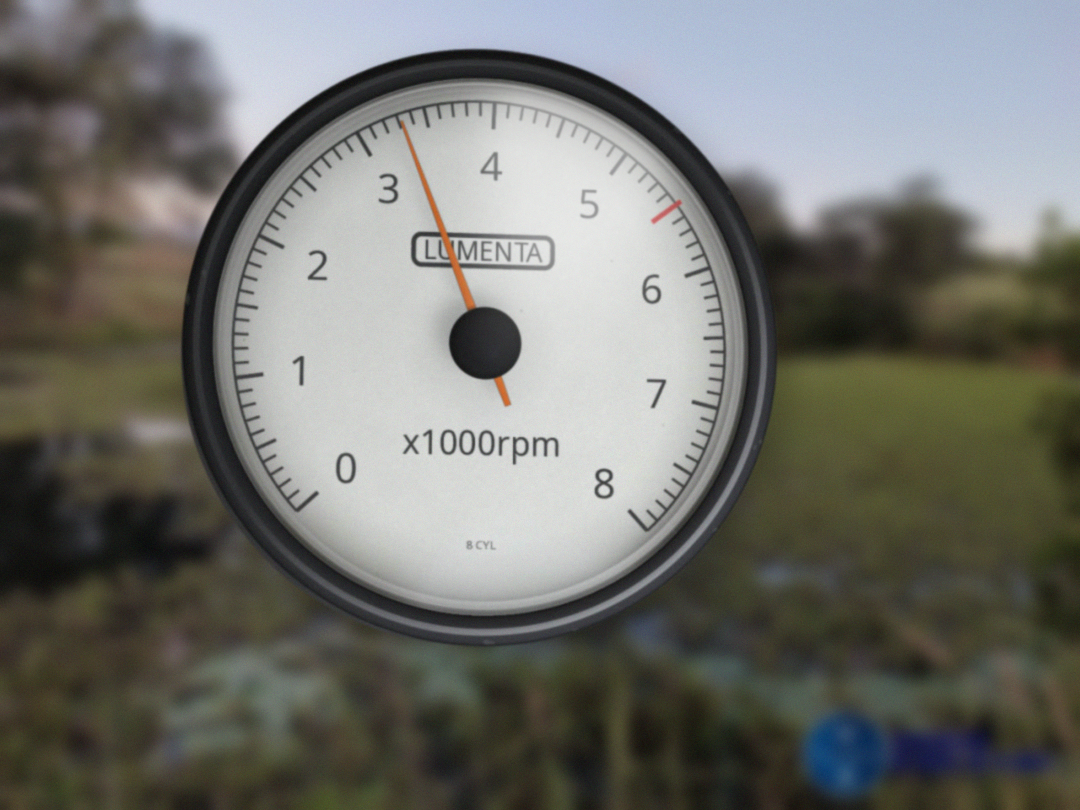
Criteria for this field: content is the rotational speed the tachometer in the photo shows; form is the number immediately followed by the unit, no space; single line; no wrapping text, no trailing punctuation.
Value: 3300rpm
